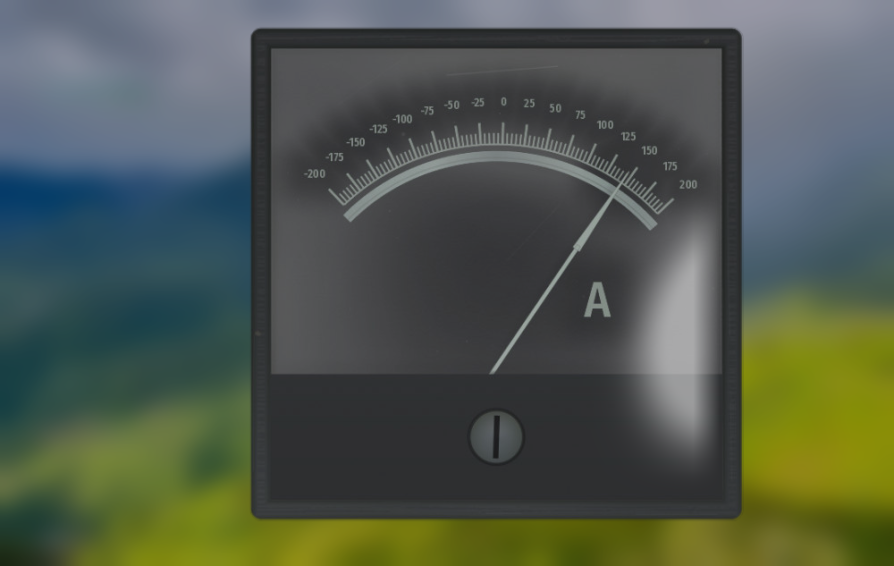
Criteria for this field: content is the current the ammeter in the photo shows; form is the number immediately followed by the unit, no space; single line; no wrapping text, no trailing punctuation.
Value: 145A
